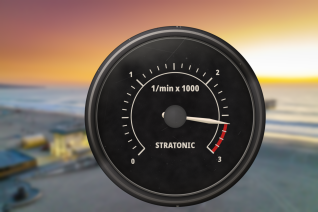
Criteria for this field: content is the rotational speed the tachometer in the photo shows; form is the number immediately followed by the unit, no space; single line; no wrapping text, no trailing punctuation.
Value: 2600rpm
